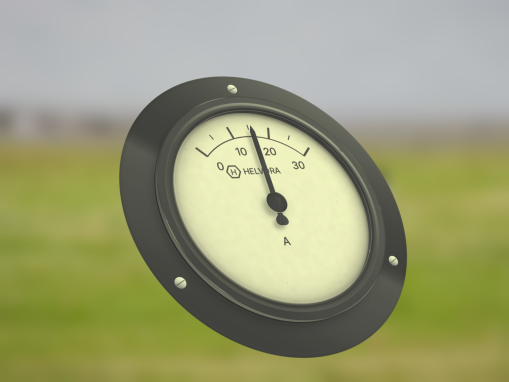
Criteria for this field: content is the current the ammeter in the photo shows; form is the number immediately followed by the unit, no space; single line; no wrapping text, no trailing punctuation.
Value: 15A
